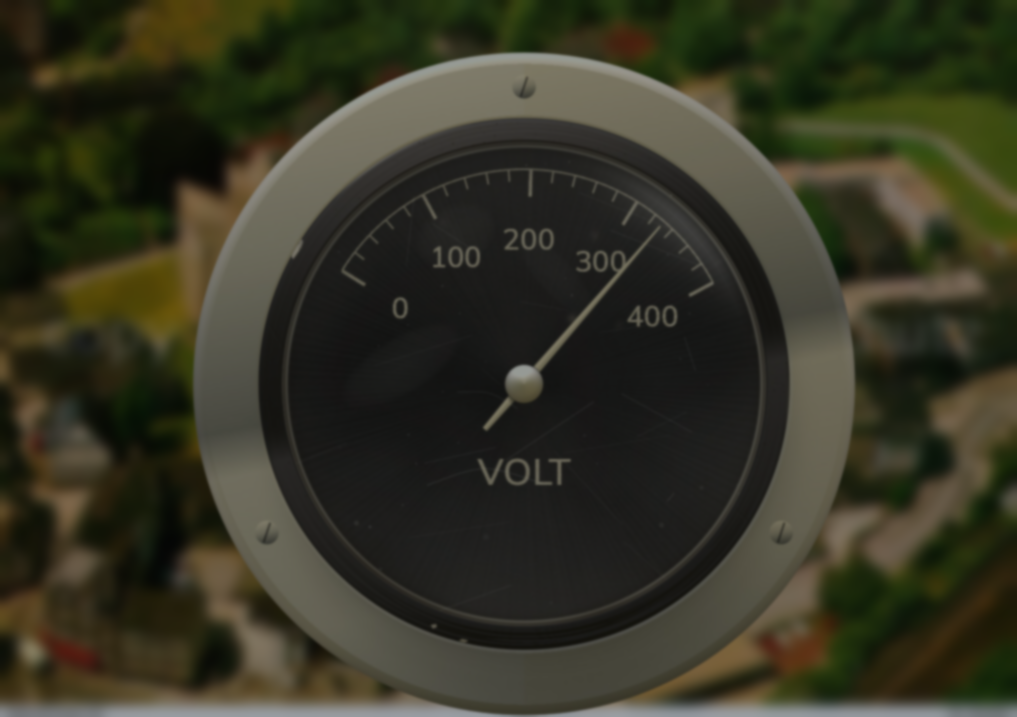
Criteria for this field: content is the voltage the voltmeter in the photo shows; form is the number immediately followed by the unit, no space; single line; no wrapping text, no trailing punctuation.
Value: 330V
